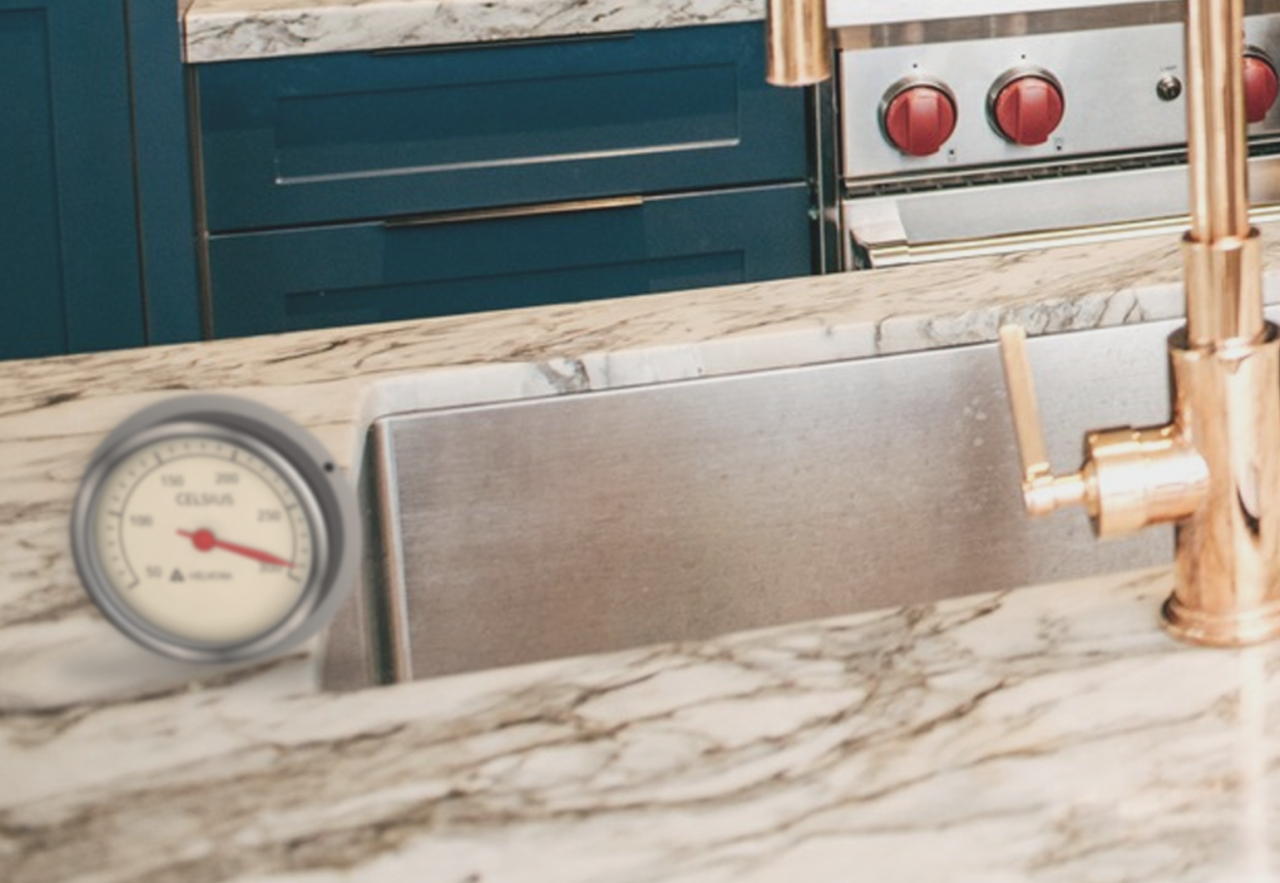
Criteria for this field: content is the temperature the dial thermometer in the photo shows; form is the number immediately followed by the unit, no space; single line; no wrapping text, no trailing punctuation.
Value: 290°C
